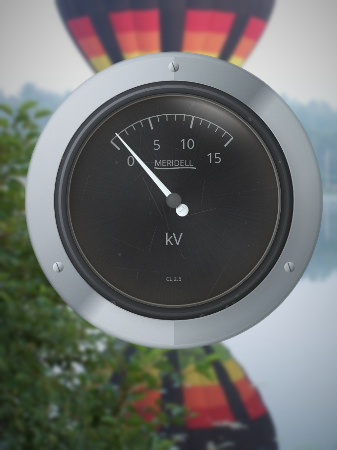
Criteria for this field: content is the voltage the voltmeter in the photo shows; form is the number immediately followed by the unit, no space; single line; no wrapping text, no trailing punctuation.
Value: 1kV
